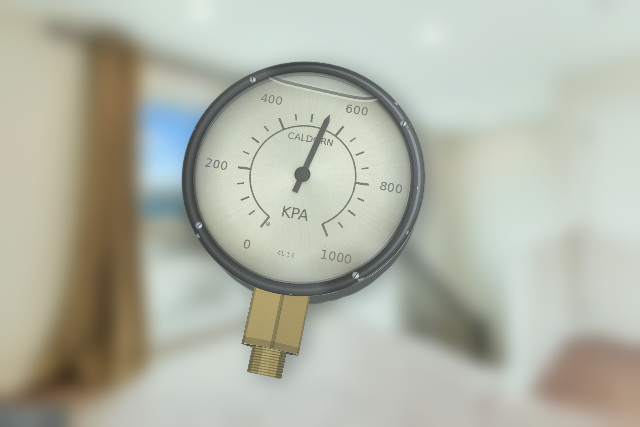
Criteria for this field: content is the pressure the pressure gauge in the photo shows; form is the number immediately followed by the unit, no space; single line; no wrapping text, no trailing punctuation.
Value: 550kPa
